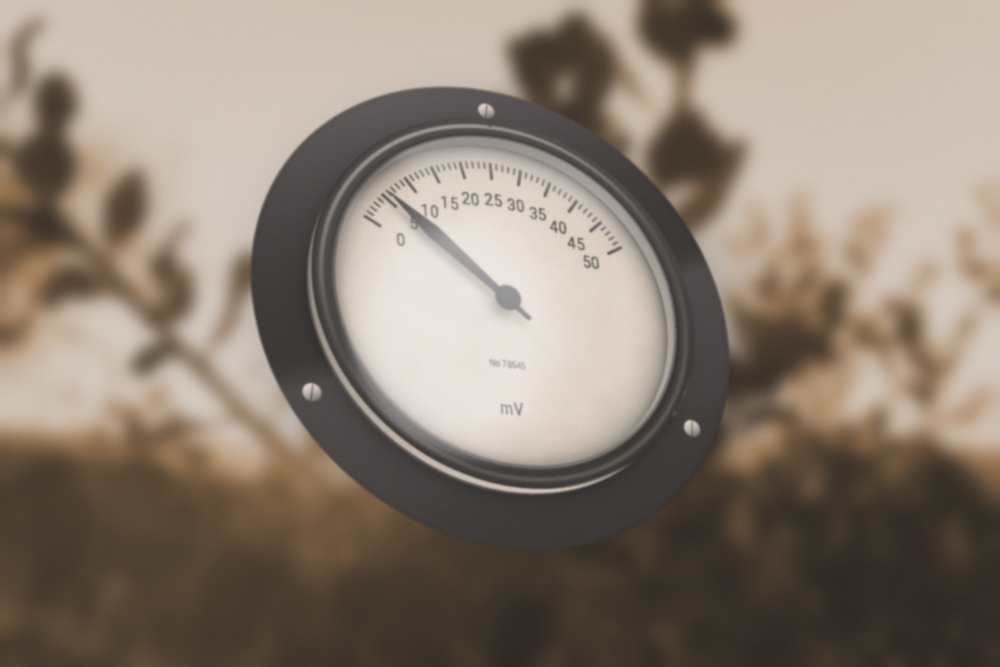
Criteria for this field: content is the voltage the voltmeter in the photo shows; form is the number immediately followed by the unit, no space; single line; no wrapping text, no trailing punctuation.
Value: 5mV
